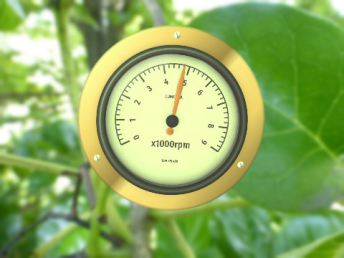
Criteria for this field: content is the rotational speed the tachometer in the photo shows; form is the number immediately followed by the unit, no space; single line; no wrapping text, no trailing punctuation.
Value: 4800rpm
